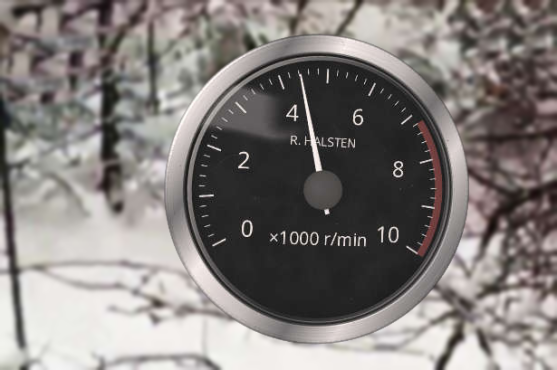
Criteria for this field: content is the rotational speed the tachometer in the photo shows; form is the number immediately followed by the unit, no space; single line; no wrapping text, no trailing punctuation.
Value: 4400rpm
